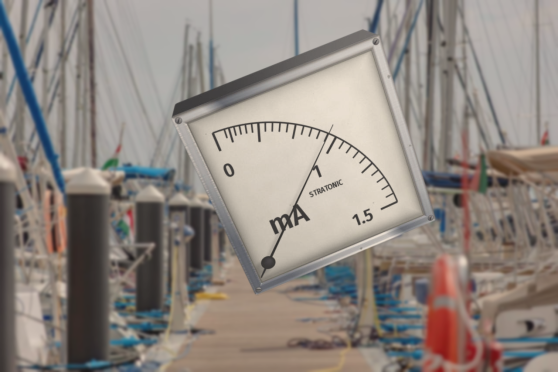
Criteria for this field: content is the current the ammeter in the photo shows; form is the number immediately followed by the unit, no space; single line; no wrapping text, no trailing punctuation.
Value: 0.95mA
